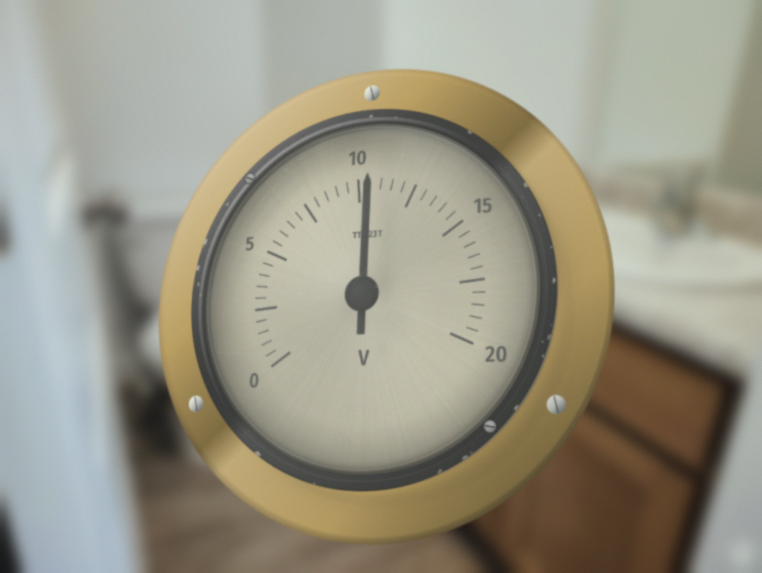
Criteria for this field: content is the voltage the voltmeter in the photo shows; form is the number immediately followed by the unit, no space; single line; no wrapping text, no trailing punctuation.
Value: 10.5V
